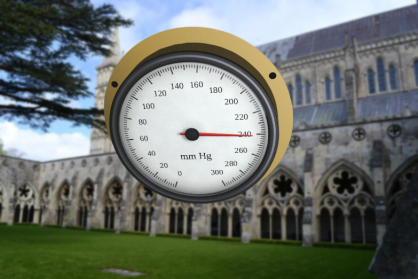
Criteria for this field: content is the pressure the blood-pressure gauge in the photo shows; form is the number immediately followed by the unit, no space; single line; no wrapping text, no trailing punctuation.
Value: 240mmHg
